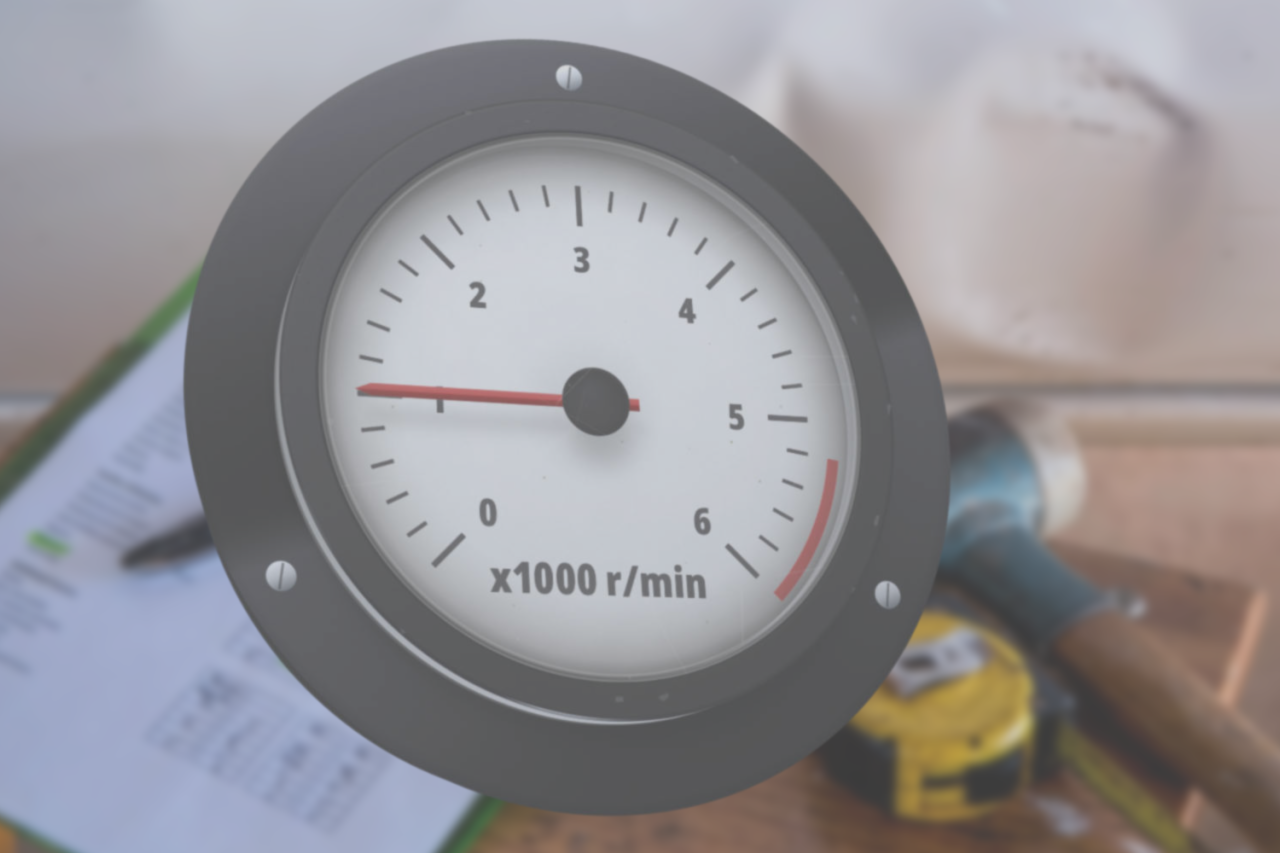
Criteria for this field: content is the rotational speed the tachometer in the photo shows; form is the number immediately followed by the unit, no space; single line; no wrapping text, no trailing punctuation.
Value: 1000rpm
